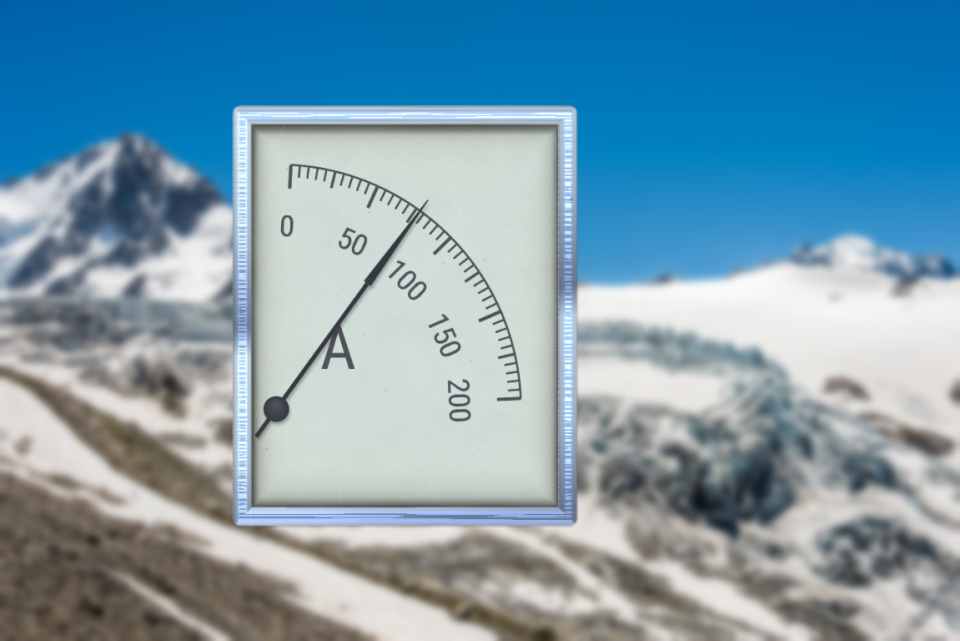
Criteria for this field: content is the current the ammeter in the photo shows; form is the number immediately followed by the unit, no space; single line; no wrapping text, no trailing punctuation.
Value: 77.5A
